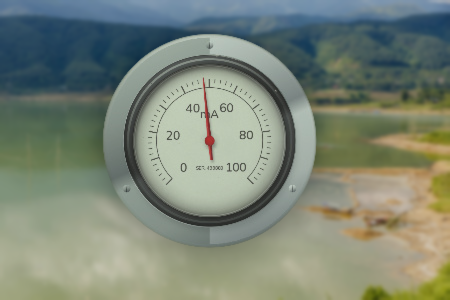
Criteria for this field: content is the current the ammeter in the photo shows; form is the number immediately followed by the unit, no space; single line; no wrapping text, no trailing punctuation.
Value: 48mA
